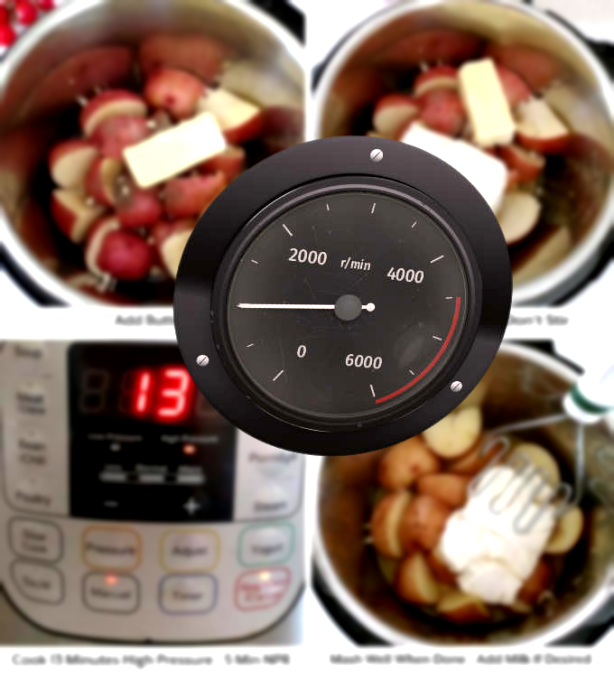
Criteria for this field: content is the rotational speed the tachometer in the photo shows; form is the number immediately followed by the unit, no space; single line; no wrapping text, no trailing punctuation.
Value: 1000rpm
